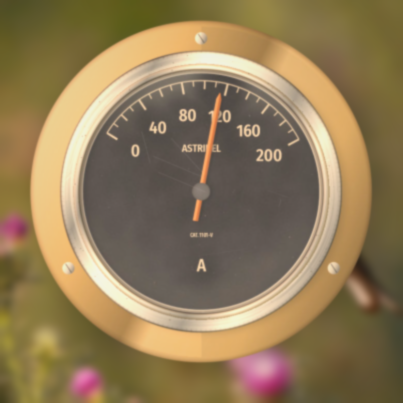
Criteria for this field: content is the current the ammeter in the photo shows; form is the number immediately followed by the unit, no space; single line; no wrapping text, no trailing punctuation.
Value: 115A
